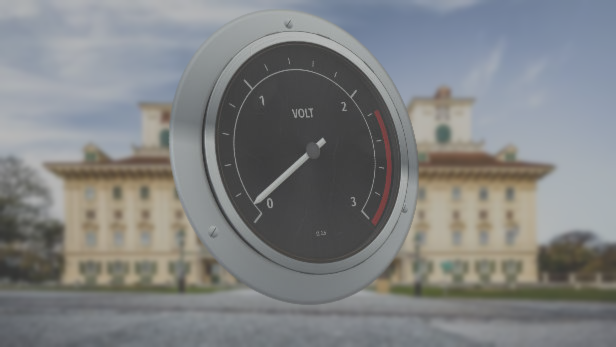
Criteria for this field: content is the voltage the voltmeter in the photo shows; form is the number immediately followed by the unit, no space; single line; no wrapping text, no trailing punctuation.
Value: 0.1V
